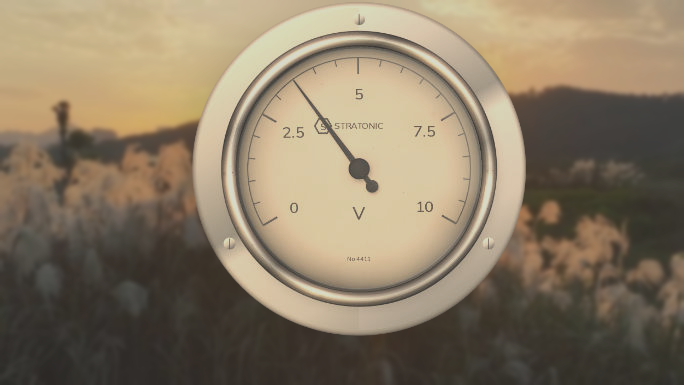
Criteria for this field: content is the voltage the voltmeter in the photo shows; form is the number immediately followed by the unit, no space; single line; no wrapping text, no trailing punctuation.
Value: 3.5V
